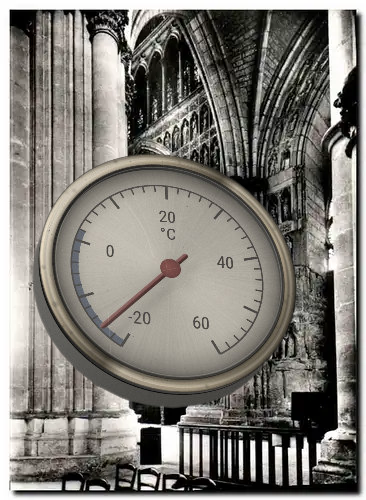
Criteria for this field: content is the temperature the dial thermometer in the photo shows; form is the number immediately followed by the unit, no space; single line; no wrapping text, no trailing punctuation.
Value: -16°C
